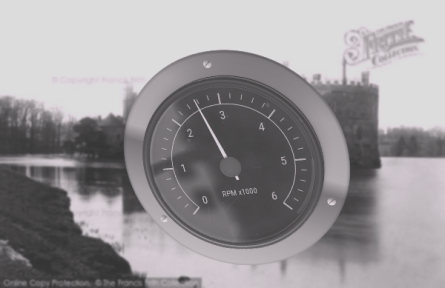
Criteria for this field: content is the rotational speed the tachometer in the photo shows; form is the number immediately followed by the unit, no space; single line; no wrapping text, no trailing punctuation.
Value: 2600rpm
